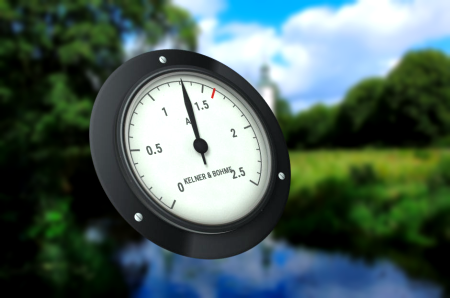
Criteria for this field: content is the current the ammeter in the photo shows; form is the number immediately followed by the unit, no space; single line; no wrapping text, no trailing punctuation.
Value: 1.3A
